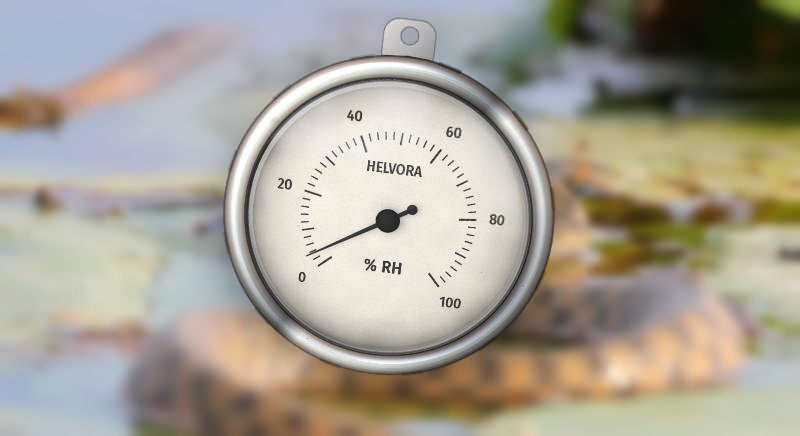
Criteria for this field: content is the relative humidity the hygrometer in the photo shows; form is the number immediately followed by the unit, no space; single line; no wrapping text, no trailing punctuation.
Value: 4%
